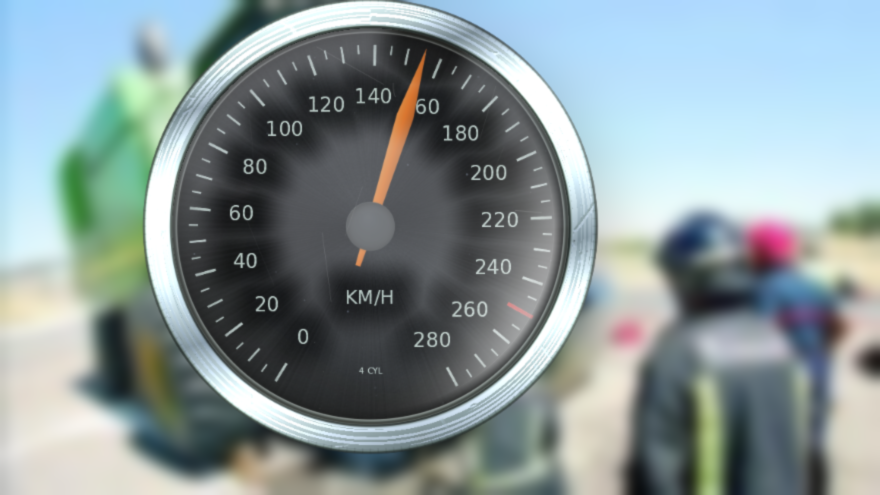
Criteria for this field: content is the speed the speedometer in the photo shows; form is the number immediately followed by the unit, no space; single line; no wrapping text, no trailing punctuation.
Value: 155km/h
